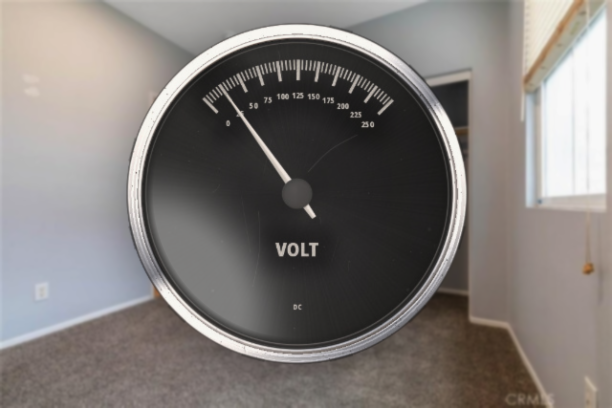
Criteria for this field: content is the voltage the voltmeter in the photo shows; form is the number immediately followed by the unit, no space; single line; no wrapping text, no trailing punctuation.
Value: 25V
